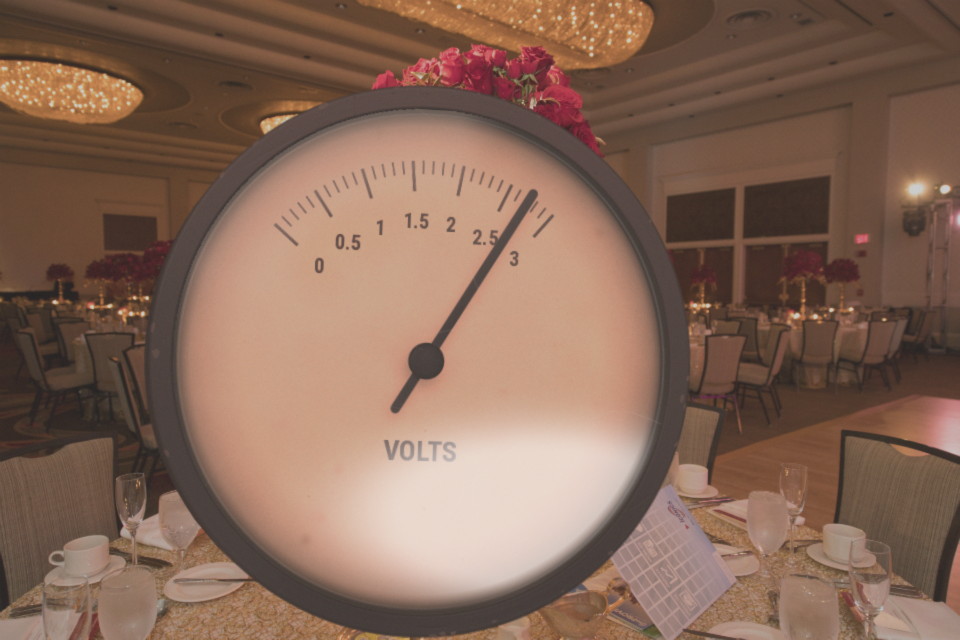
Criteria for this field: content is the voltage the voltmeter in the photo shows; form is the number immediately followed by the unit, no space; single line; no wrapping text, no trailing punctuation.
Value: 2.7V
